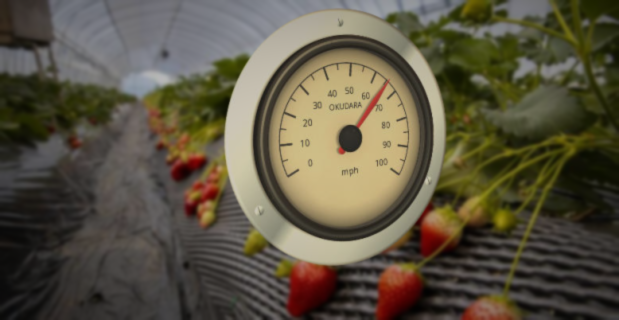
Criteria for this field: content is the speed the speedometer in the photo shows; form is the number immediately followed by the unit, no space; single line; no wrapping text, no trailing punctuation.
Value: 65mph
